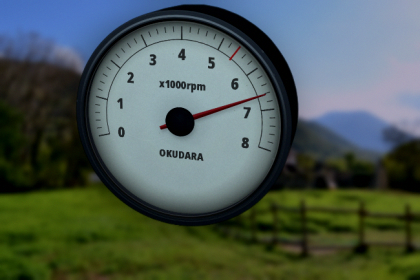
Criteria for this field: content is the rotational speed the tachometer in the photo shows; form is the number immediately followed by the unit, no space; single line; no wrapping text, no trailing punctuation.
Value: 6600rpm
